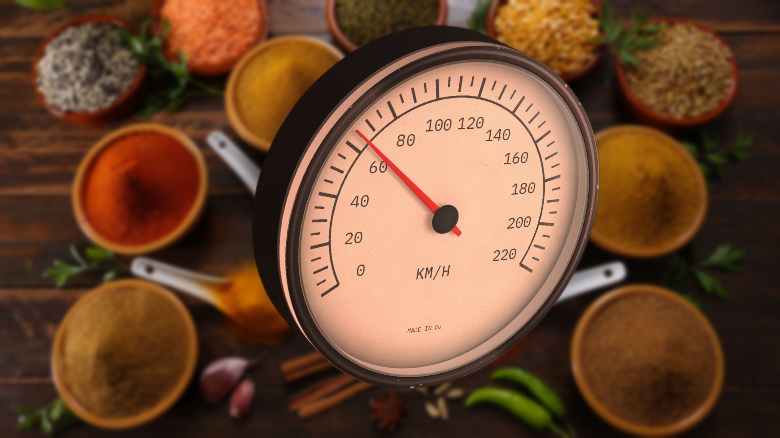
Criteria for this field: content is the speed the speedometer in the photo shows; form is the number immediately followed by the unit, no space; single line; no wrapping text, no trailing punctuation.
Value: 65km/h
